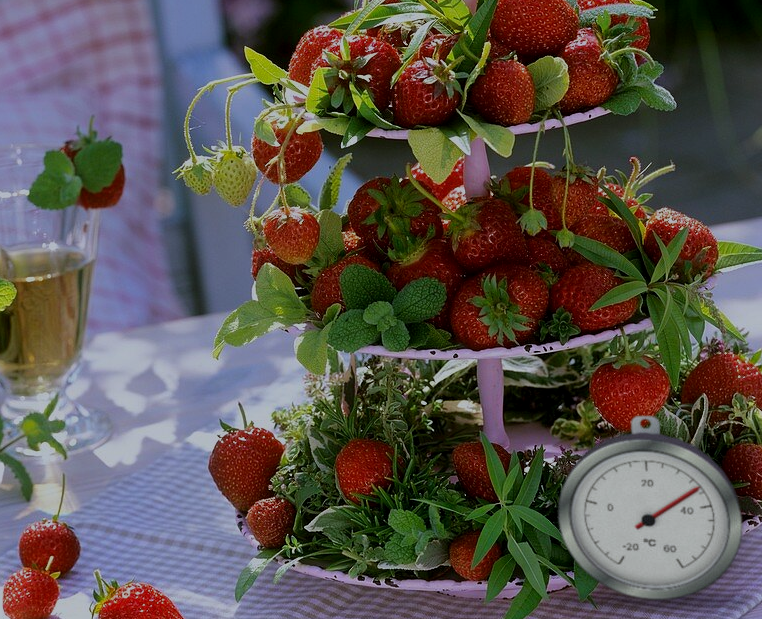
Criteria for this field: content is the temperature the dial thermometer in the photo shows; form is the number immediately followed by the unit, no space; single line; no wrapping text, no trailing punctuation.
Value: 34°C
